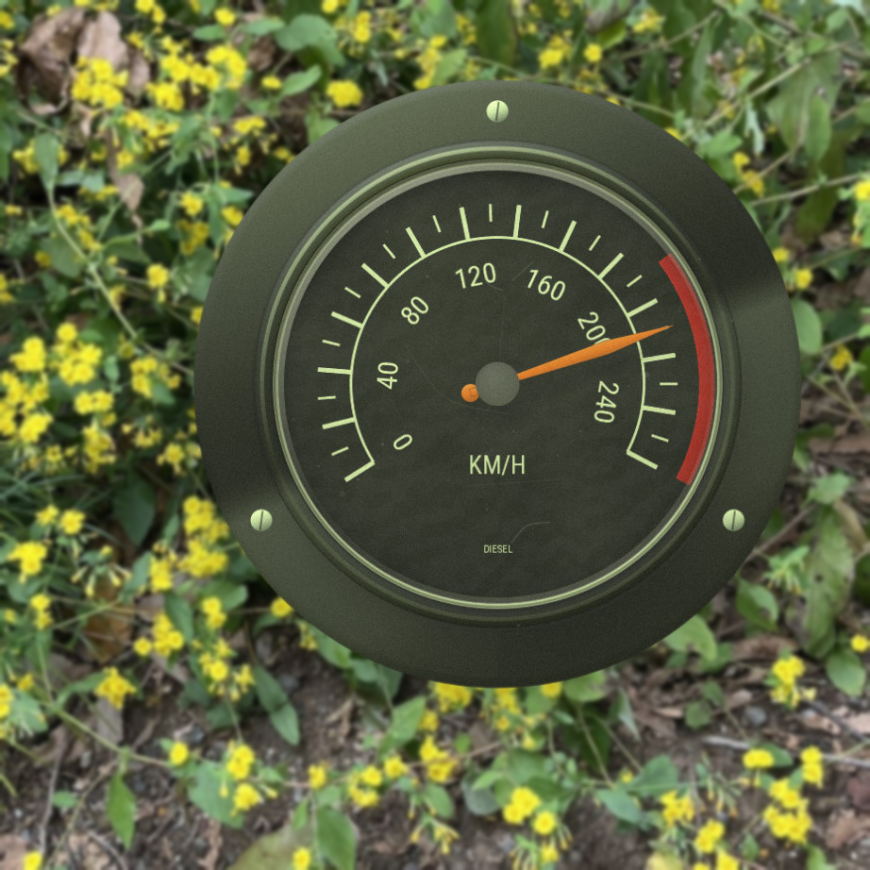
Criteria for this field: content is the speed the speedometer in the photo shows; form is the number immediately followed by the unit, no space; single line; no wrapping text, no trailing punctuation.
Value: 210km/h
